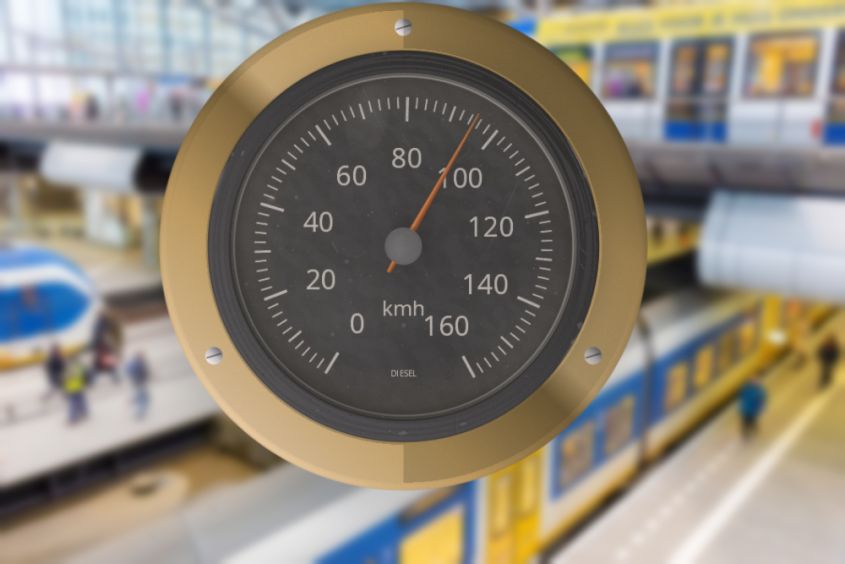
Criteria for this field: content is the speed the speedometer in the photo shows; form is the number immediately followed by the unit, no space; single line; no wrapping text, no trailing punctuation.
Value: 95km/h
